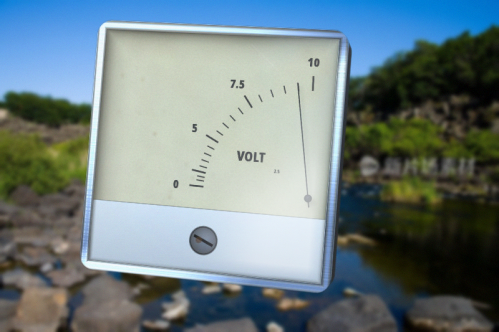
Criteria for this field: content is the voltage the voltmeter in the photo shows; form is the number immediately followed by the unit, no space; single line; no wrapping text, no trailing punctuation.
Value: 9.5V
